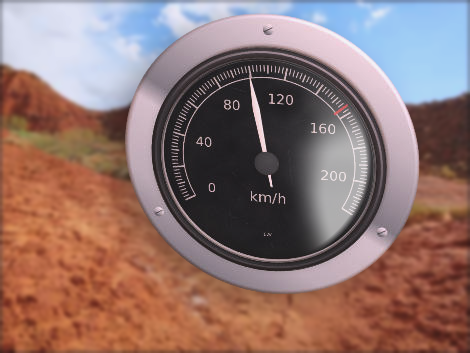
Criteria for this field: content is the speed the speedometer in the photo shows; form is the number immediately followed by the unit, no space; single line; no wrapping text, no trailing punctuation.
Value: 100km/h
